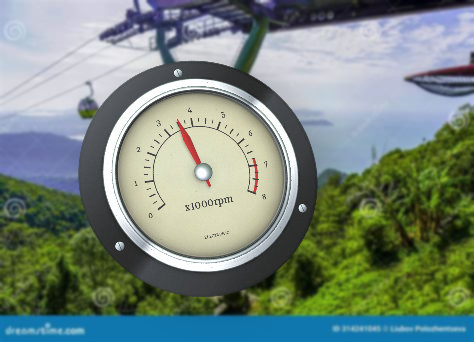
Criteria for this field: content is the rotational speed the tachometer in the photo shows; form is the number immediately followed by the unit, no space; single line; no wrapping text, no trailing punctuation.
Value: 3500rpm
